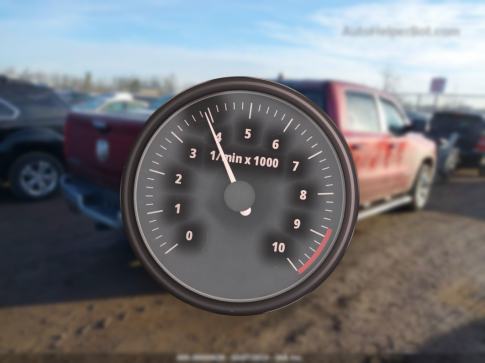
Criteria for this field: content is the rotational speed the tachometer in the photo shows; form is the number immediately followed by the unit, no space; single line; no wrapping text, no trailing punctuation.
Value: 3900rpm
